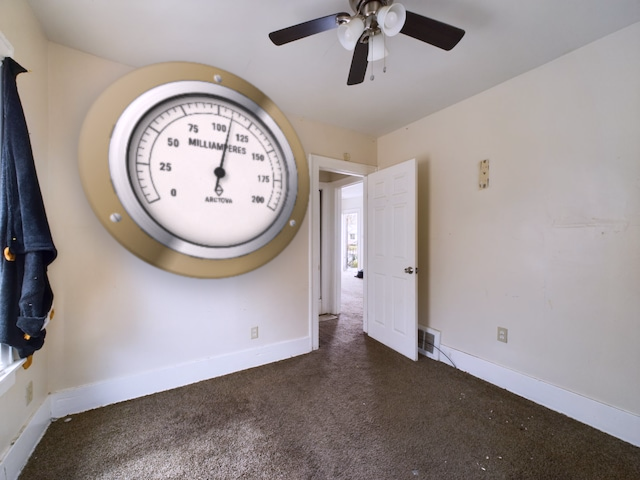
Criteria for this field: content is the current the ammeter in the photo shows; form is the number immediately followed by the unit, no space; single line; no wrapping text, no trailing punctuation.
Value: 110mA
